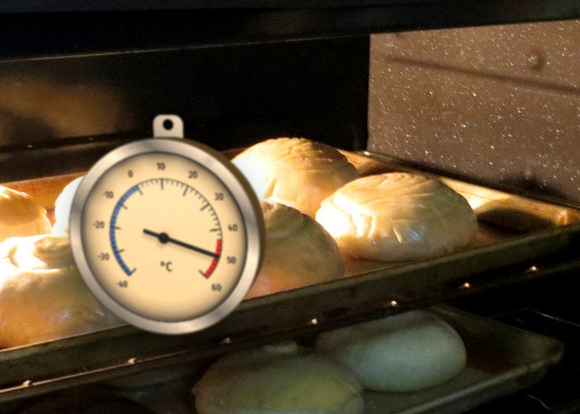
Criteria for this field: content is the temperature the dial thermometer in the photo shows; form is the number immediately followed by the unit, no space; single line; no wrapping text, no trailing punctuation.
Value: 50°C
